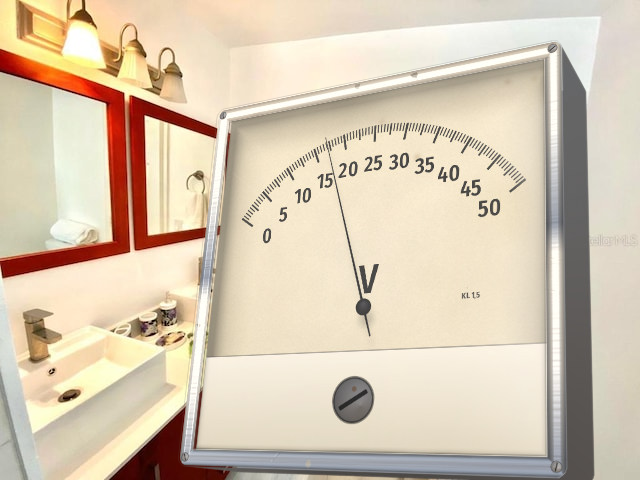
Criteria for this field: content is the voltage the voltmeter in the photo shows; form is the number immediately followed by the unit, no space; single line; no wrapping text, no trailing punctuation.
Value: 17.5V
